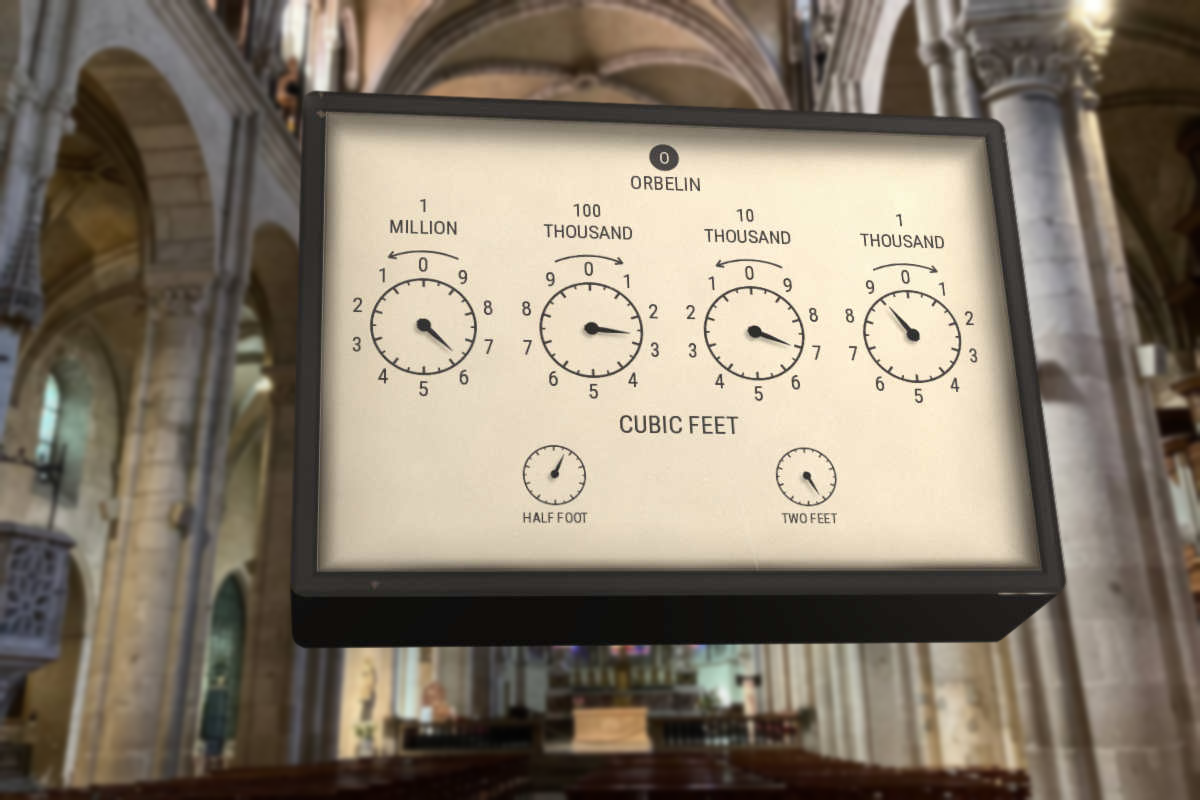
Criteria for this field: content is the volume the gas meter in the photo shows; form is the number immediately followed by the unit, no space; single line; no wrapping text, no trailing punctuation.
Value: 626900ft³
